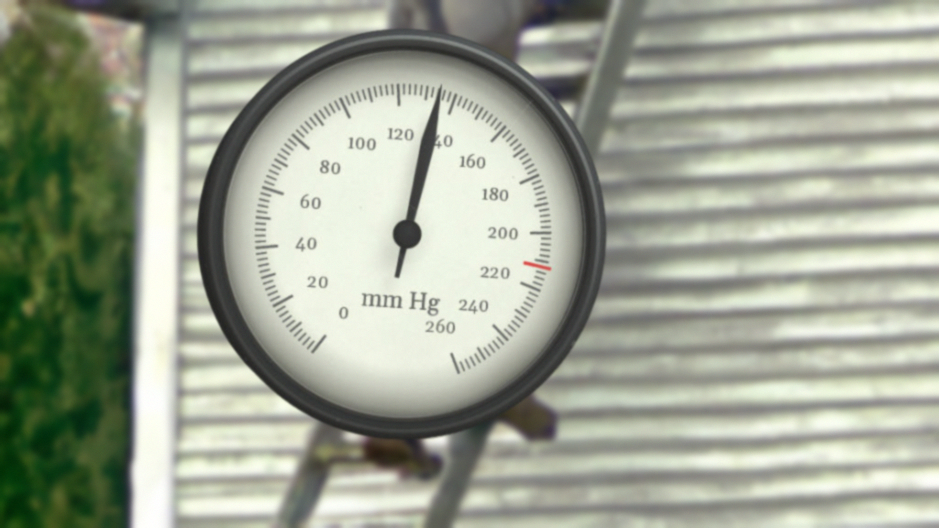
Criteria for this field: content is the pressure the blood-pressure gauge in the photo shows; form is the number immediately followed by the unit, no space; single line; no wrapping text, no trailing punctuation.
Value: 134mmHg
